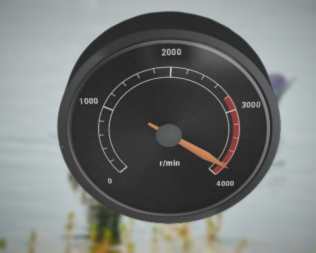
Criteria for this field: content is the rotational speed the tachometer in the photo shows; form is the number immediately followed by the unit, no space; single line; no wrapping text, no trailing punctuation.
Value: 3800rpm
